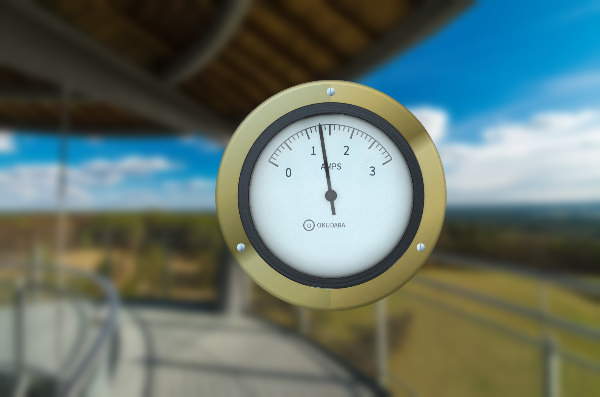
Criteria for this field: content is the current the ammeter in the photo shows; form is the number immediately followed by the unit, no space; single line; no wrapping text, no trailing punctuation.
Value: 1.3A
